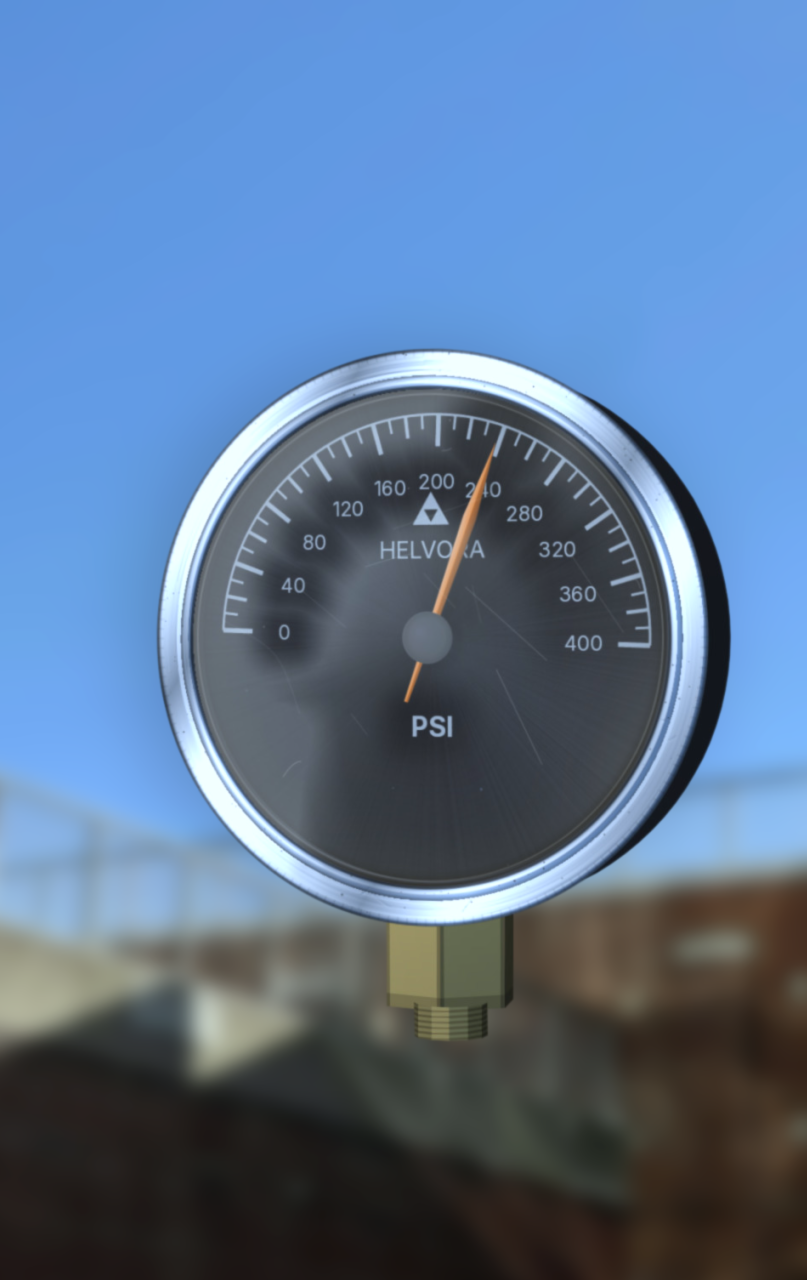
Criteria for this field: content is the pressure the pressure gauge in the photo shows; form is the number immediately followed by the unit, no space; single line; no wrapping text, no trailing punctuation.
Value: 240psi
